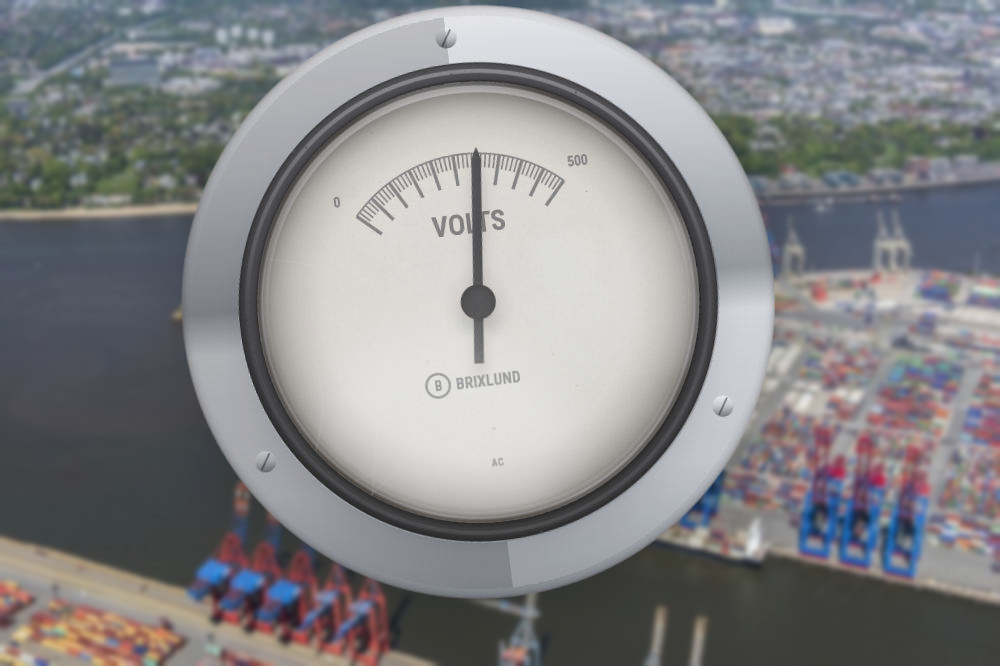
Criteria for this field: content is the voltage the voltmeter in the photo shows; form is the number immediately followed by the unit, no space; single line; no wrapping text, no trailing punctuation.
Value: 300V
